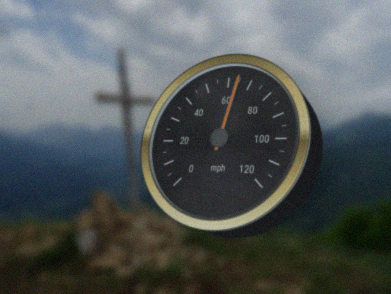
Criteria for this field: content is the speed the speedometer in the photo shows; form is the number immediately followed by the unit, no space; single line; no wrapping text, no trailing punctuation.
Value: 65mph
